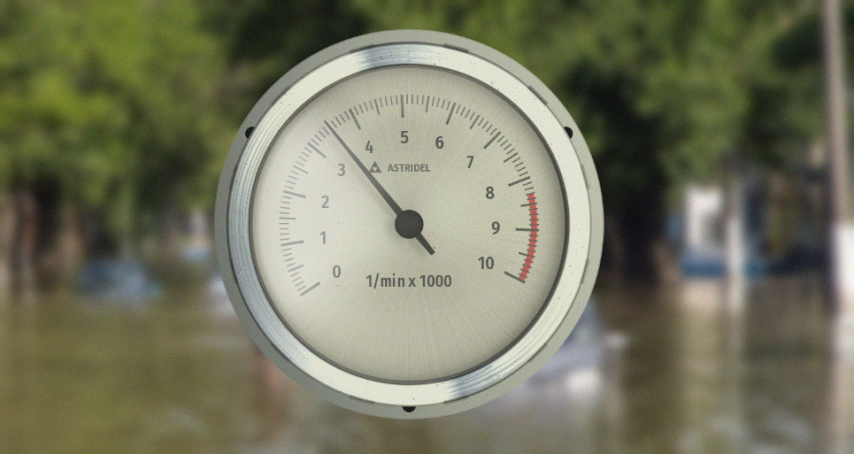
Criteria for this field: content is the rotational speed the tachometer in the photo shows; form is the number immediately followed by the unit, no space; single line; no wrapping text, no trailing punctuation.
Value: 3500rpm
